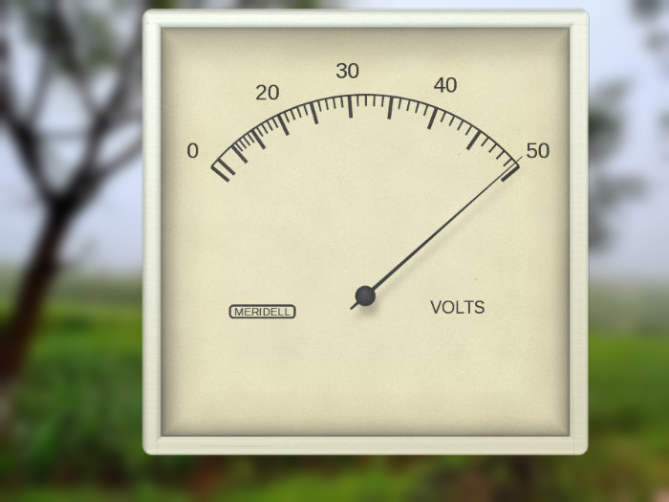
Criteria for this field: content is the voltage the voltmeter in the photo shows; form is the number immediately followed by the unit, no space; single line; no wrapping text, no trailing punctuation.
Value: 49.5V
